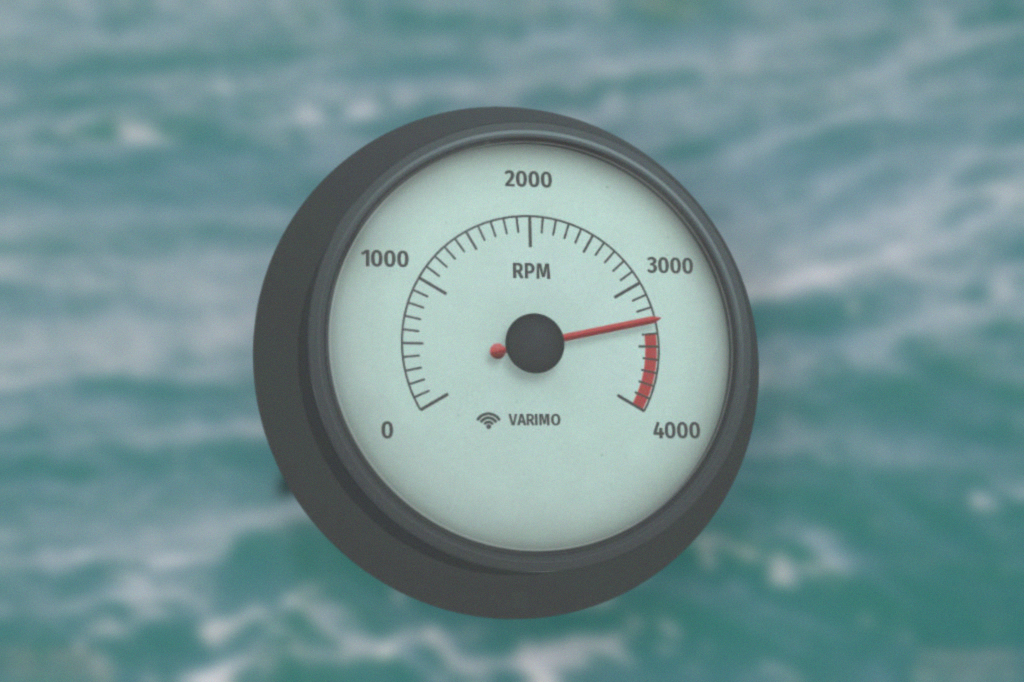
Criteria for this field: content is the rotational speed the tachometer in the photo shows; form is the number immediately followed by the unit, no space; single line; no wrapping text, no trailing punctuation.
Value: 3300rpm
